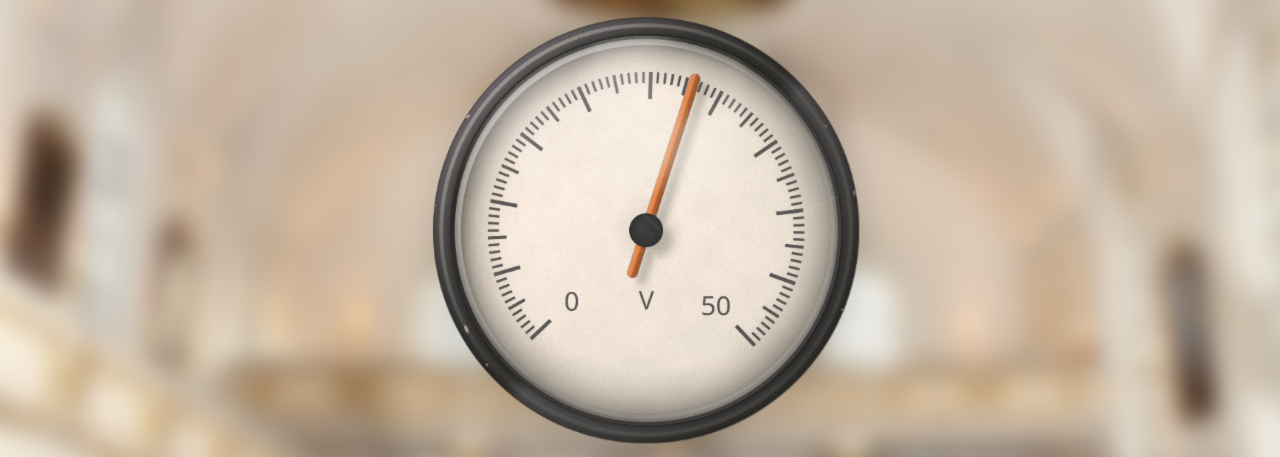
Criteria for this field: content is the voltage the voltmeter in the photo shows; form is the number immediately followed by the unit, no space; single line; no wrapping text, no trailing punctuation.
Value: 28V
